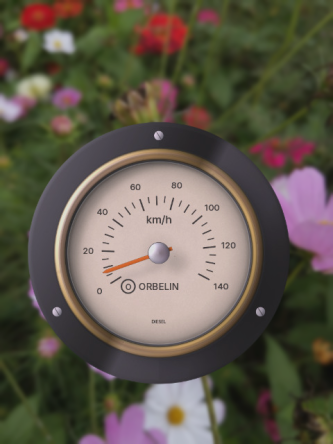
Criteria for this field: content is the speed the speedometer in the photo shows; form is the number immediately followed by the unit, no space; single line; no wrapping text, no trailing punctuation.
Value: 7.5km/h
